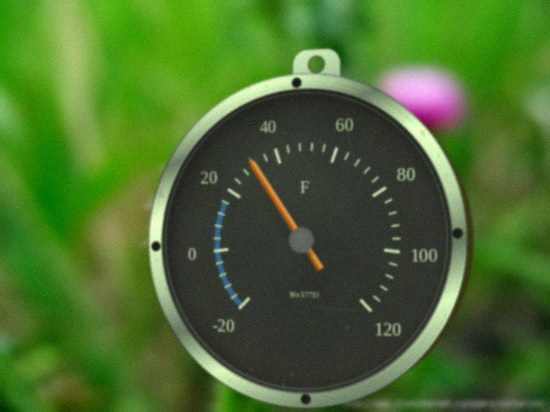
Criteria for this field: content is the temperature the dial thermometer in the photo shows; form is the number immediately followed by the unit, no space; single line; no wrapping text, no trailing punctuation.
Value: 32°F
